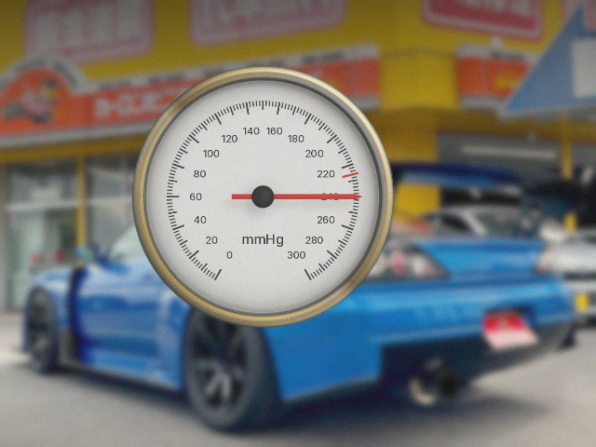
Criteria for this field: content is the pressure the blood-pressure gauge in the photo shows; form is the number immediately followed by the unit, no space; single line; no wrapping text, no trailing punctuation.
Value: 240mmHg
